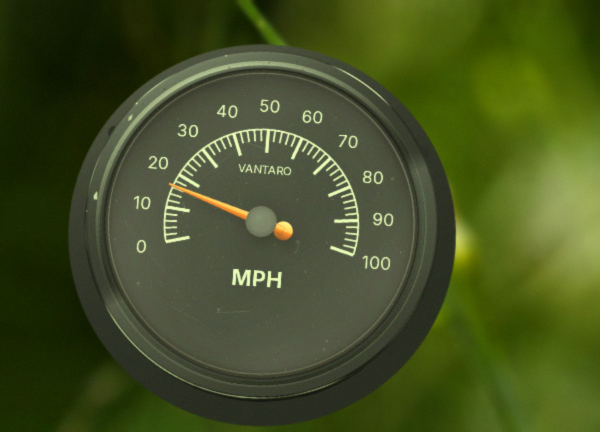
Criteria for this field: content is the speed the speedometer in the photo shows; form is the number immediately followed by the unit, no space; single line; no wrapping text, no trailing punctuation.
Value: 16mph
